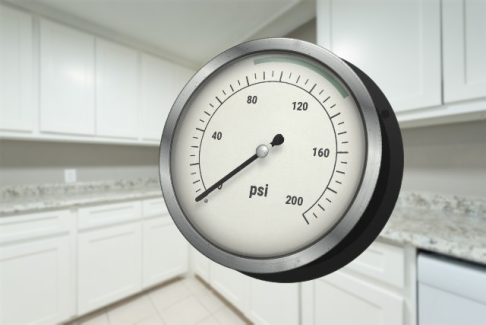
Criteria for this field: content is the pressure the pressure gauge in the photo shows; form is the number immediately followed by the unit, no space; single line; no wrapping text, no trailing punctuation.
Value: 0psi
